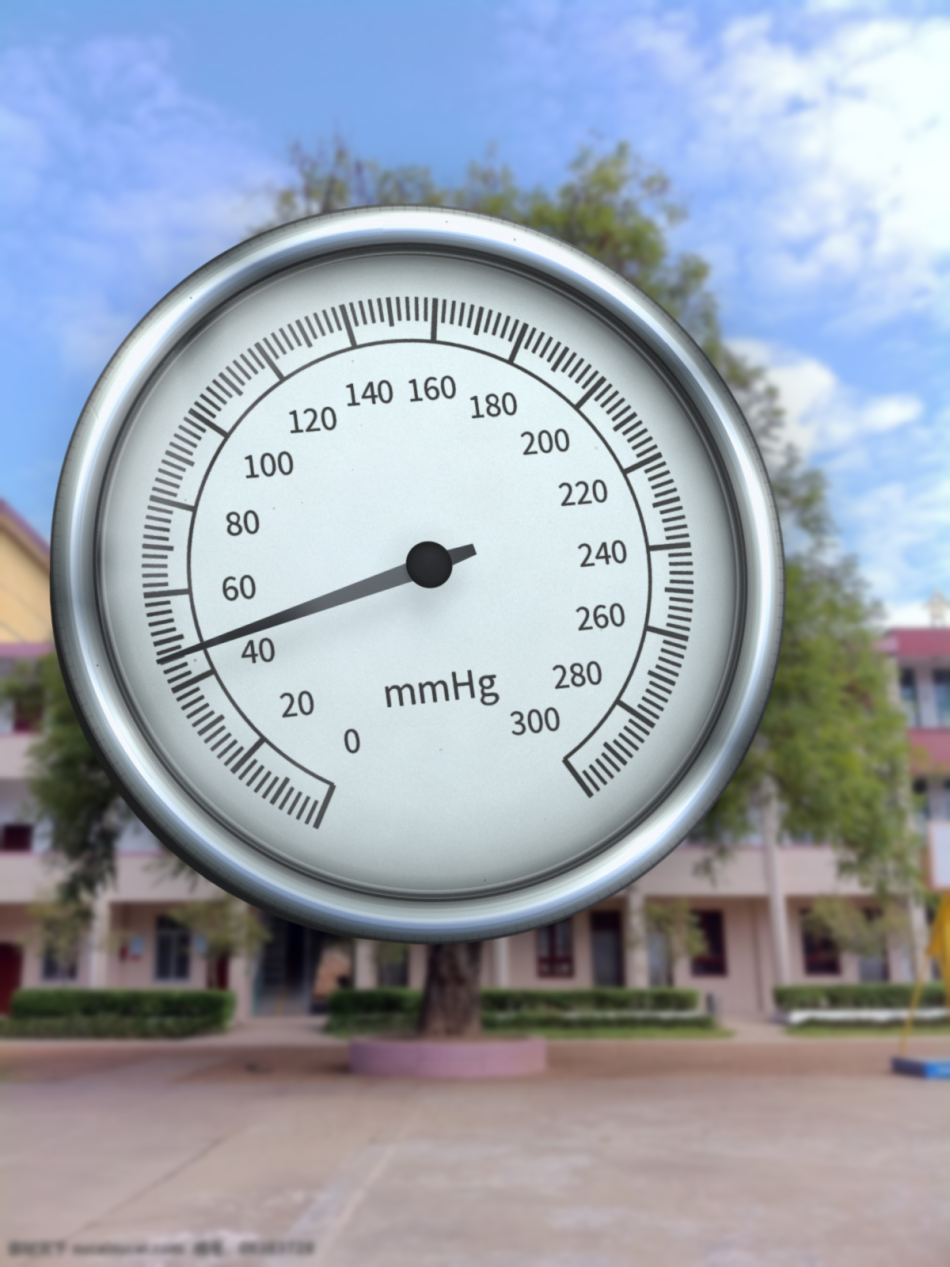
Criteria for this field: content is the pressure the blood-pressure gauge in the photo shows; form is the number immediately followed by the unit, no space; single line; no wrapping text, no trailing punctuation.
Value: 46mmHg
